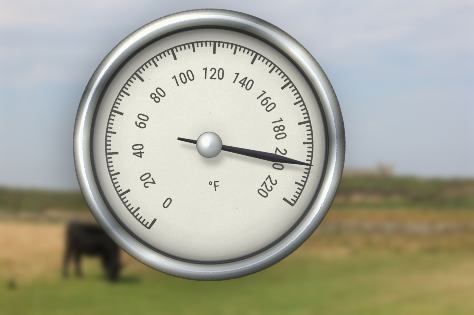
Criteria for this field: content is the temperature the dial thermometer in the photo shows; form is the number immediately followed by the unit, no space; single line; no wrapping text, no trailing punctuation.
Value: 200°F
